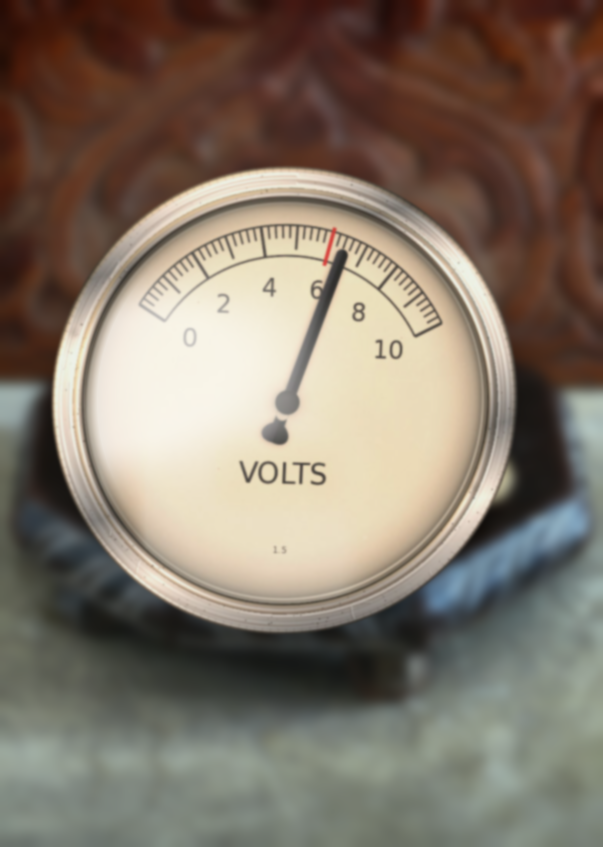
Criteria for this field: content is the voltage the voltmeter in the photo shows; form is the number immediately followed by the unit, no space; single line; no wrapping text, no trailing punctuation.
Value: 6.4V
